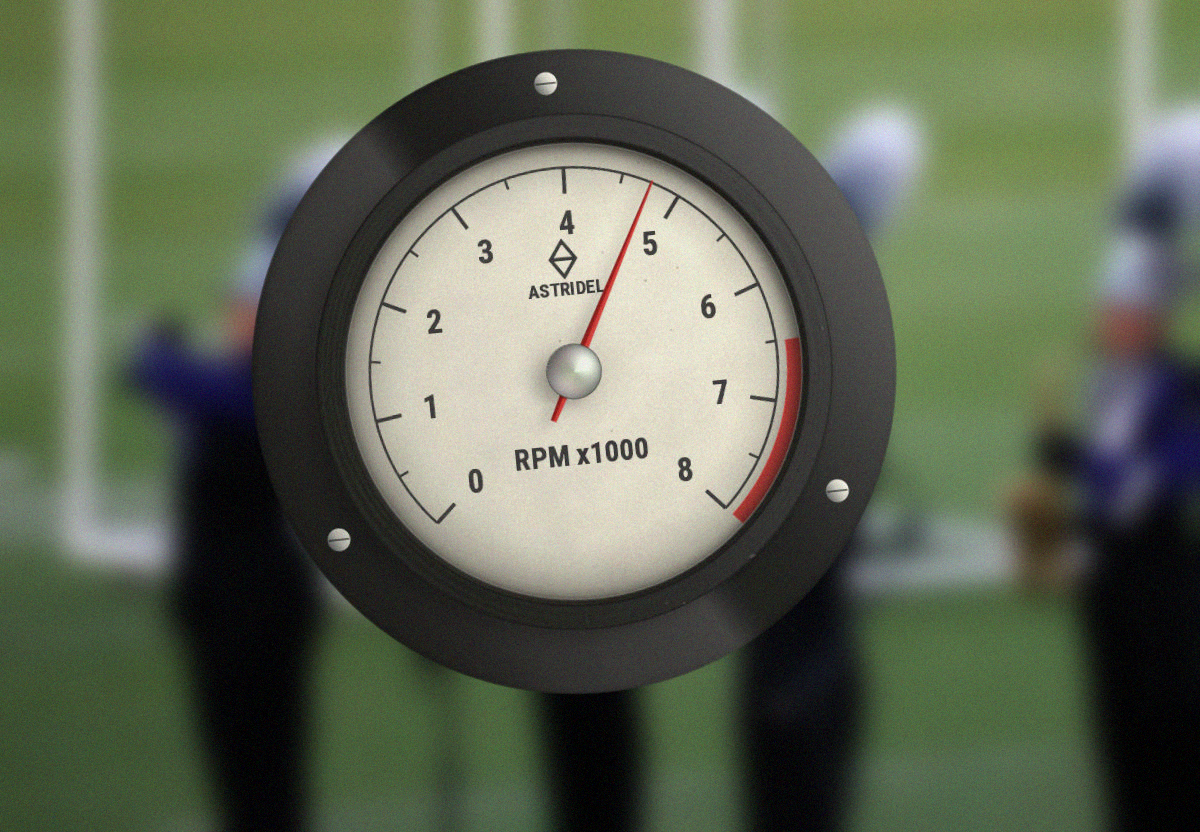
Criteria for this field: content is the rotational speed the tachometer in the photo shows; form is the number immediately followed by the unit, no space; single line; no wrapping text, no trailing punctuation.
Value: 4750rpm
